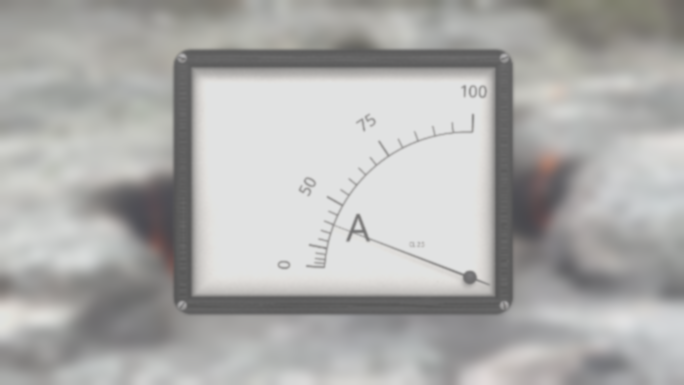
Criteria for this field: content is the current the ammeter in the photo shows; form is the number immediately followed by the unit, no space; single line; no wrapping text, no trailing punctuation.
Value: 40A
